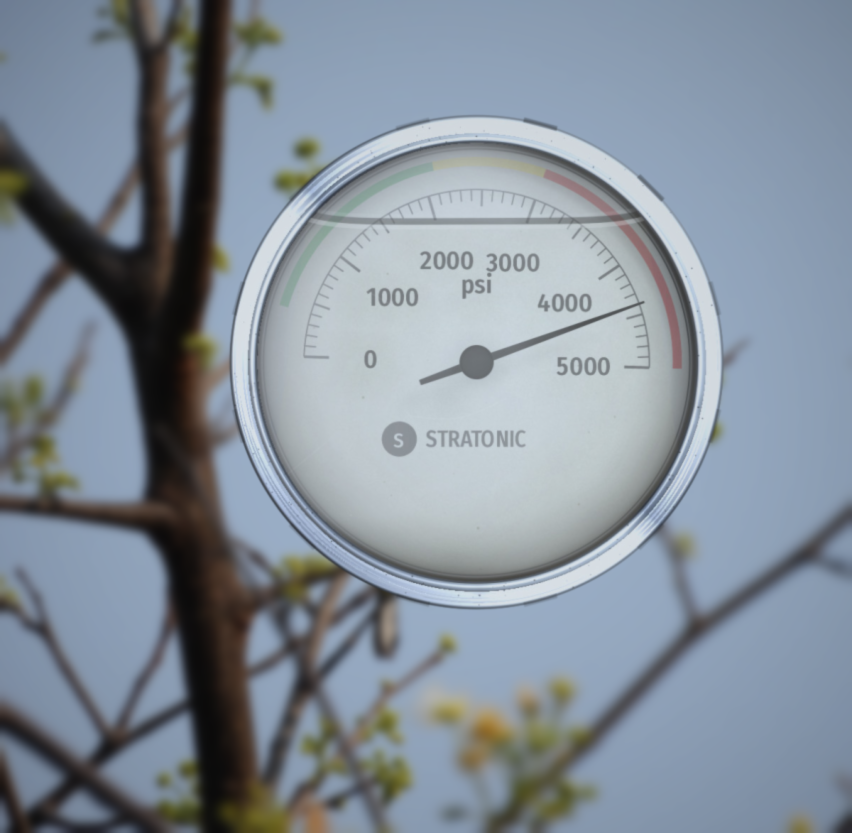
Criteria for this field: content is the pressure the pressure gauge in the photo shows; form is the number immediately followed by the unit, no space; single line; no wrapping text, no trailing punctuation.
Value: 4400psi
